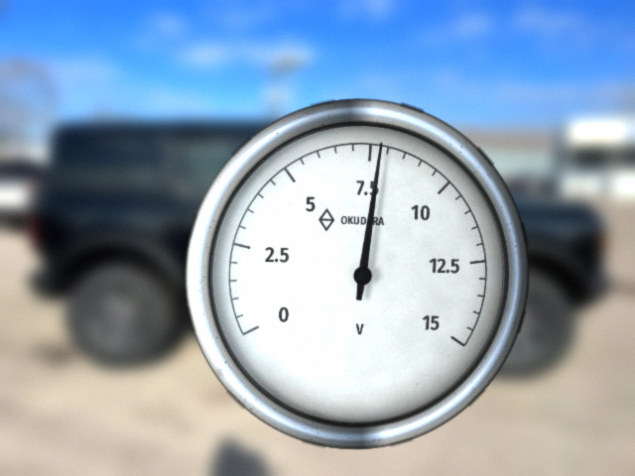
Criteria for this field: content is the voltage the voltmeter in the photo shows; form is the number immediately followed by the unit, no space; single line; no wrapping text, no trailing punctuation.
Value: 7.75V
